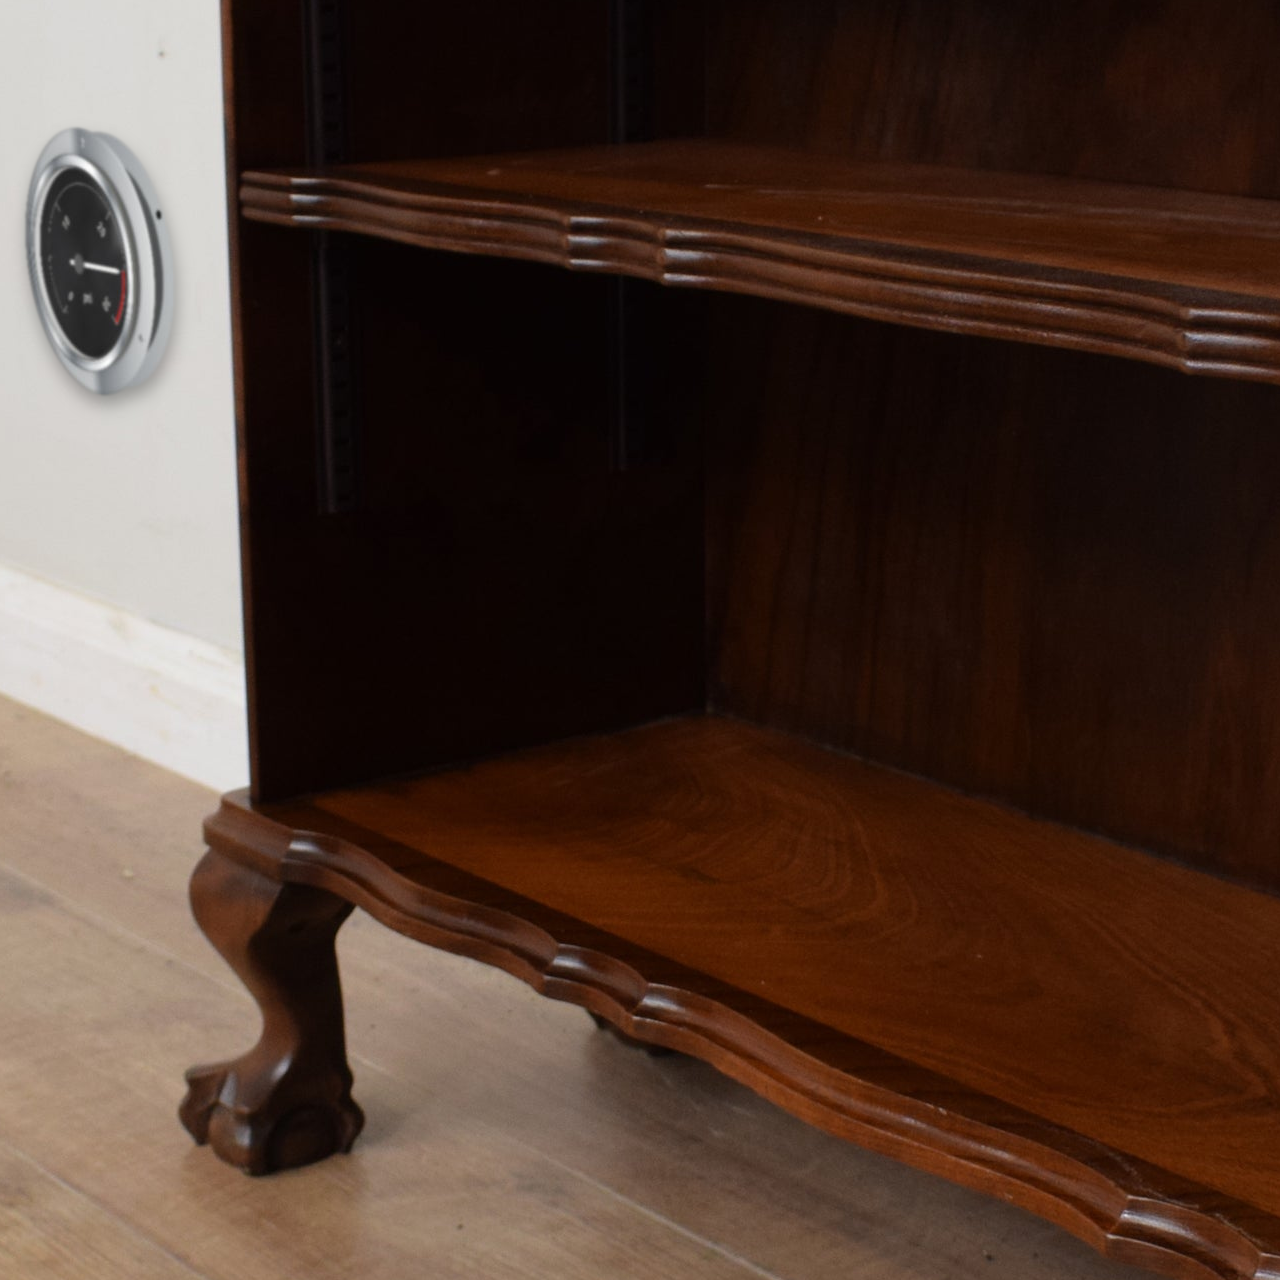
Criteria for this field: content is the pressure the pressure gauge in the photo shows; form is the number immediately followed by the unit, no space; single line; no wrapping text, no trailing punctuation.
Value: 25psi
